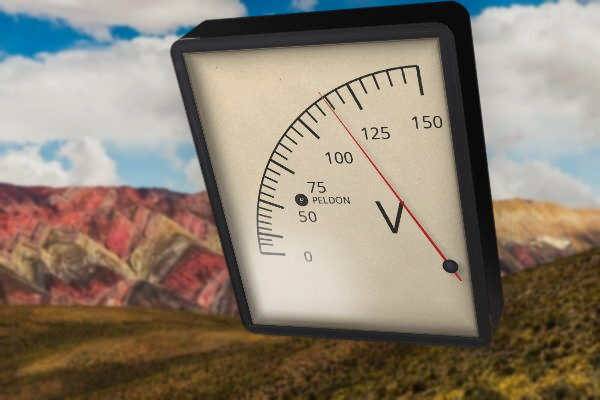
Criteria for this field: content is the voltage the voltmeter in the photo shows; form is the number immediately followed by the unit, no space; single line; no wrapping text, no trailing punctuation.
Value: 115V
